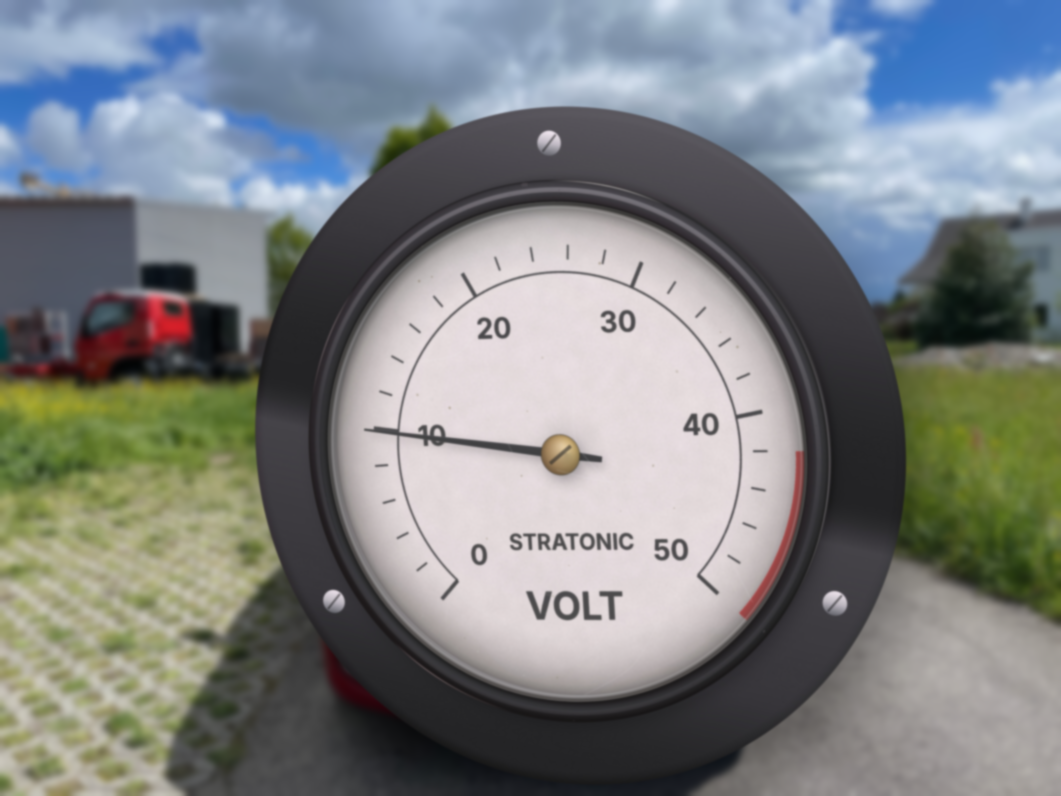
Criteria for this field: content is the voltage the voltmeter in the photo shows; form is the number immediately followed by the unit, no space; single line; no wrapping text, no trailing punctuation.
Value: 10V
